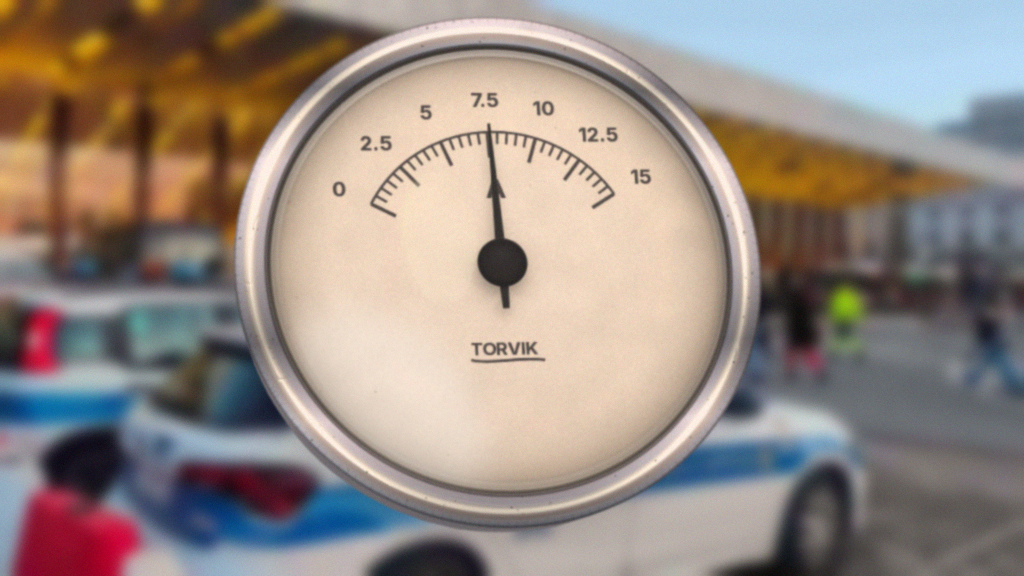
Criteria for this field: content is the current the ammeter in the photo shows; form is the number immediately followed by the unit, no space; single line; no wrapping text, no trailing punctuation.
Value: 7.5A
